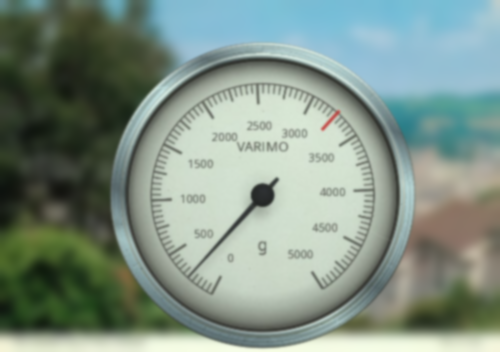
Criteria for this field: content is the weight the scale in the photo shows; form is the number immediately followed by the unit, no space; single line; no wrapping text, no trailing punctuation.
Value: 250g
